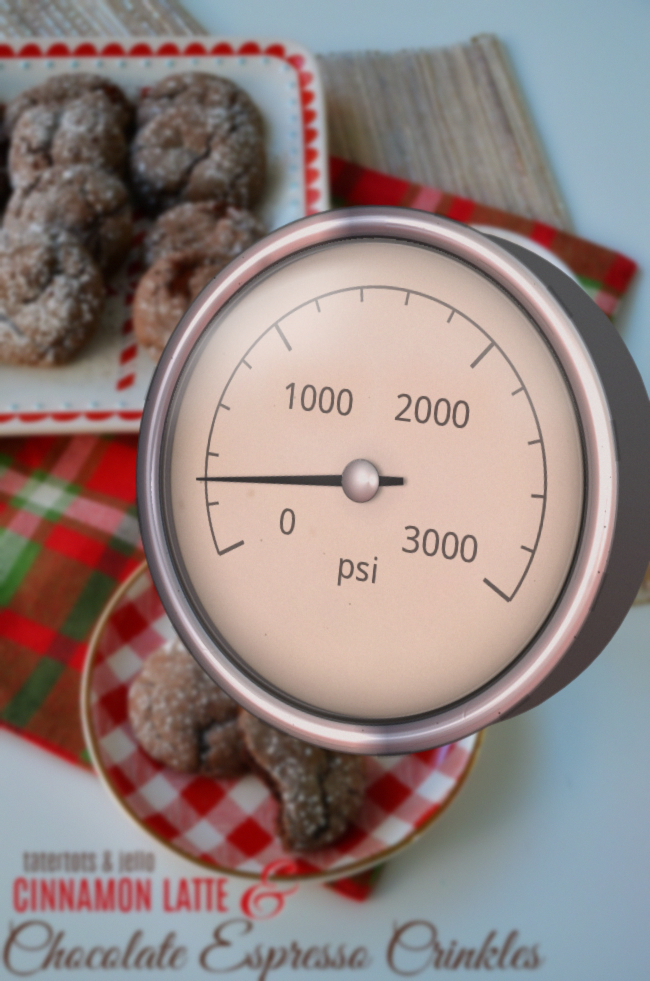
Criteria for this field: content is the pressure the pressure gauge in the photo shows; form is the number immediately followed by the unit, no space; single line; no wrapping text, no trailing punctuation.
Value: 300psi
